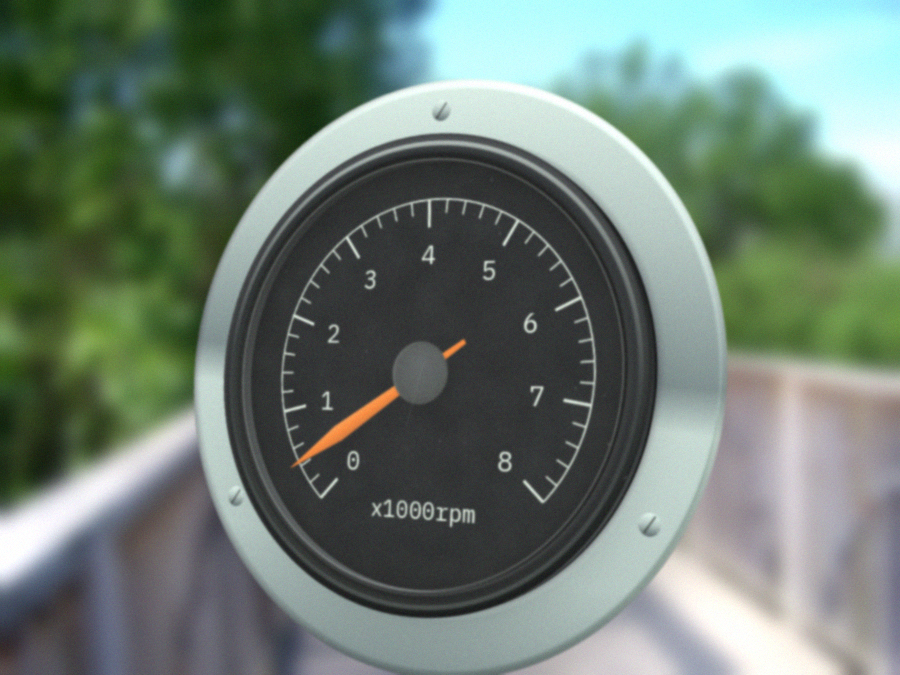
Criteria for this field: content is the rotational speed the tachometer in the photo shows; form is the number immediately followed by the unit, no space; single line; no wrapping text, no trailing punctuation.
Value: 400rpm
